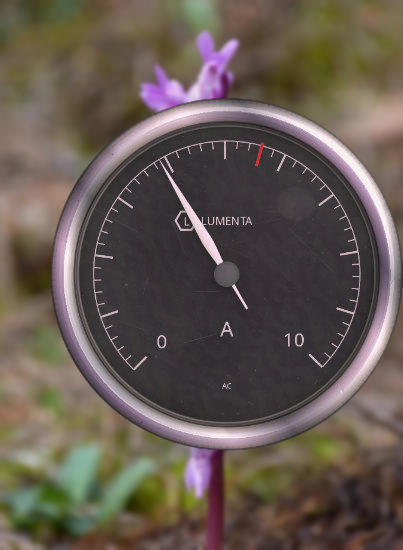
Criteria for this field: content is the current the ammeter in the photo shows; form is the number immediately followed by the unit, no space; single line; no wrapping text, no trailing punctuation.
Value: 3.9A
